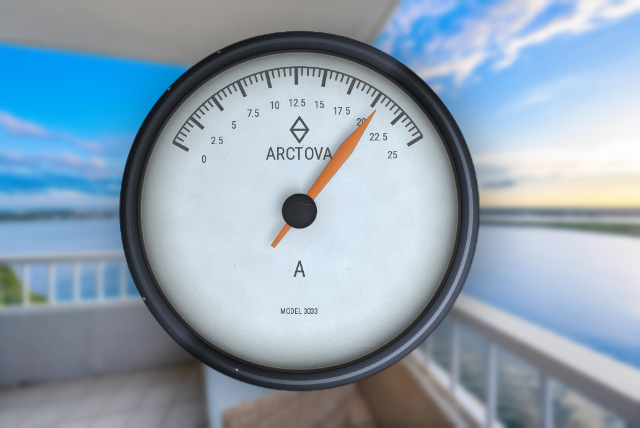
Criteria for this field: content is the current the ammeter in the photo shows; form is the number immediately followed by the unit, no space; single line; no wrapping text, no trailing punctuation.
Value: 20.5A
